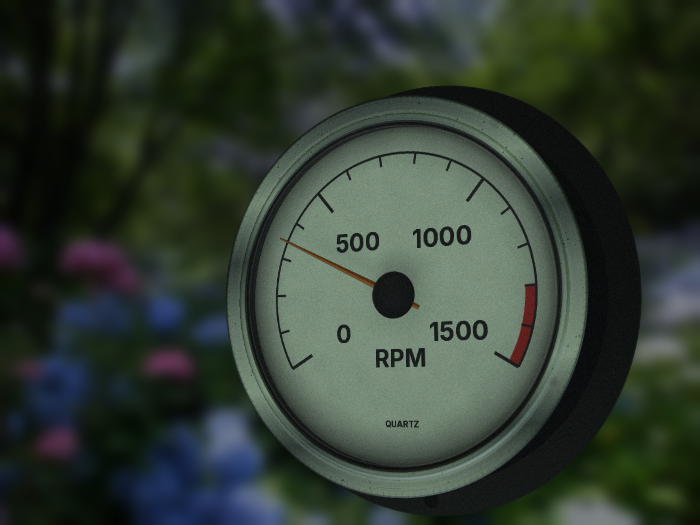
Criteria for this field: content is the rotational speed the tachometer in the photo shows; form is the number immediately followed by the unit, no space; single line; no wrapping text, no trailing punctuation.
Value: 350rpm
